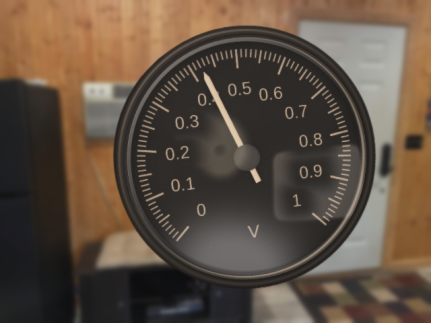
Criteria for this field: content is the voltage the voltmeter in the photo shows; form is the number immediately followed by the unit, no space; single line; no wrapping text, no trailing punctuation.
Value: 0.42V
